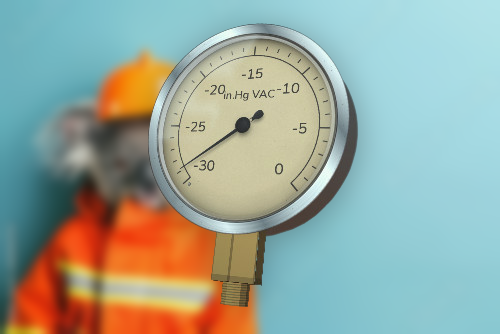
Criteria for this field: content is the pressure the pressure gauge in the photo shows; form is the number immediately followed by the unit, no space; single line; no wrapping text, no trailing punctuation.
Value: -29inHg
